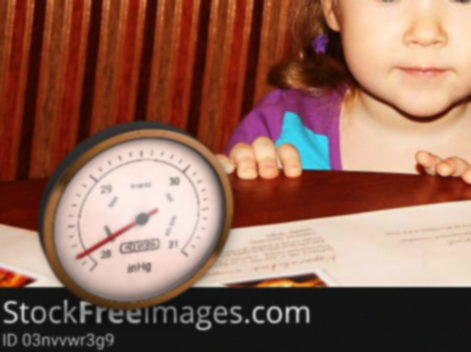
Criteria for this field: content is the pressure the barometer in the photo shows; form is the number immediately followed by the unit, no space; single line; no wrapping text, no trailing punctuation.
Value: 28.2inHg
